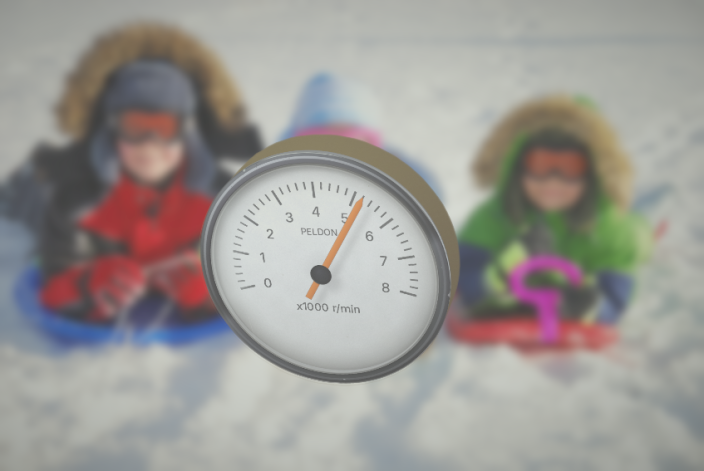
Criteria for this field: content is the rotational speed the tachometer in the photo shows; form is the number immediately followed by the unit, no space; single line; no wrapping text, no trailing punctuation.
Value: 5200rpm
